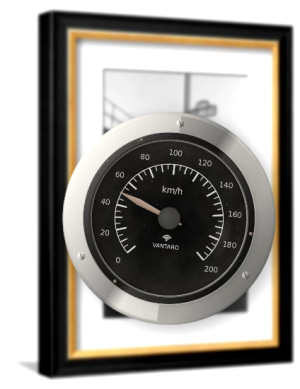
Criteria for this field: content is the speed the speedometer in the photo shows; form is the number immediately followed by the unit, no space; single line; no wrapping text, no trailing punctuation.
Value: 50km/h
